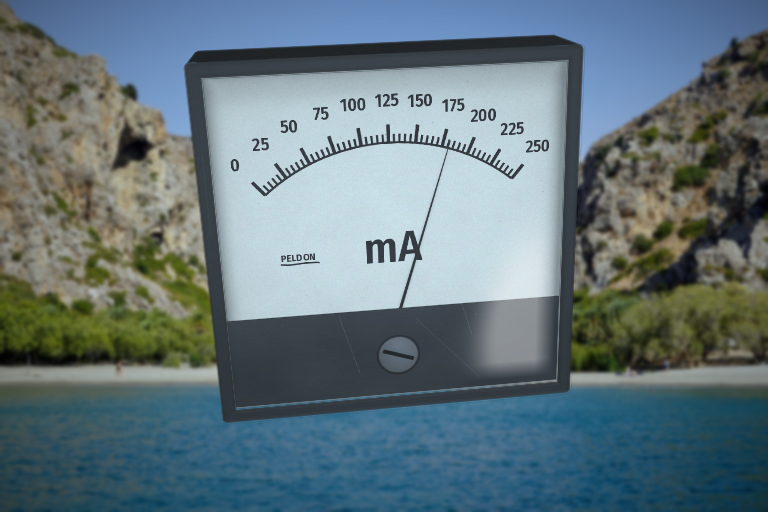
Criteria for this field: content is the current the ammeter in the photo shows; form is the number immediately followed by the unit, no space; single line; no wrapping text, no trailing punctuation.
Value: 180mA
